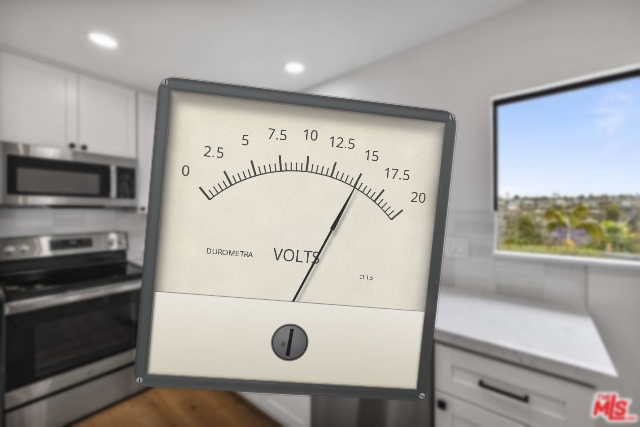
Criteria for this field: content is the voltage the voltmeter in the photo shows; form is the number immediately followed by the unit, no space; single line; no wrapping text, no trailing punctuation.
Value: 15V
